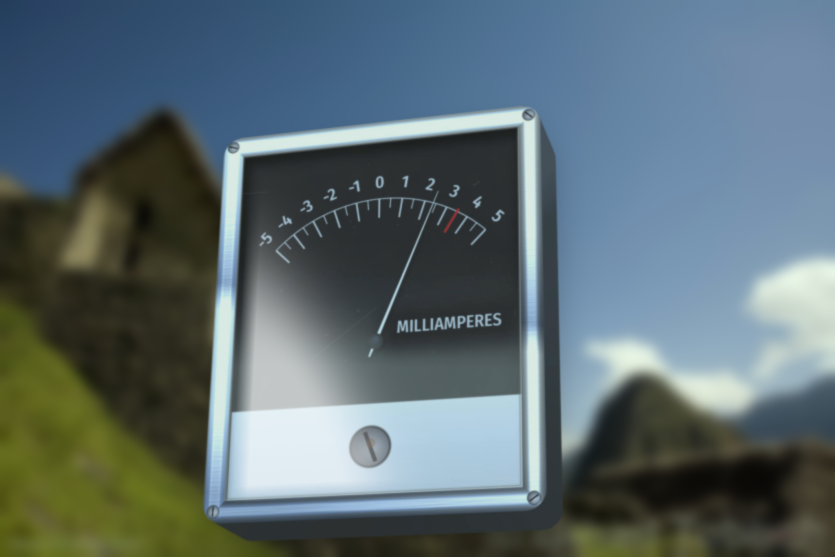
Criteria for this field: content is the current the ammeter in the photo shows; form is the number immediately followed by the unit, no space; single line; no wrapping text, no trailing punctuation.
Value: 2.5mA
